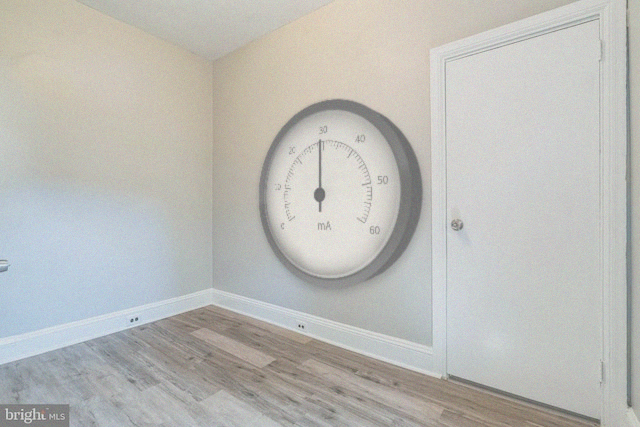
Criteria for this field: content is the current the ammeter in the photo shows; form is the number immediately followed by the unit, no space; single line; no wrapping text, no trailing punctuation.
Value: 30mA
